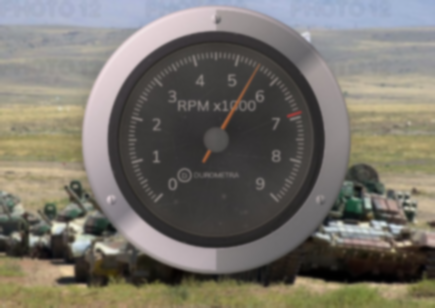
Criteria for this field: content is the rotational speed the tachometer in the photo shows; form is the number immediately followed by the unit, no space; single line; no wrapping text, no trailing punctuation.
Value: 5500rpm
